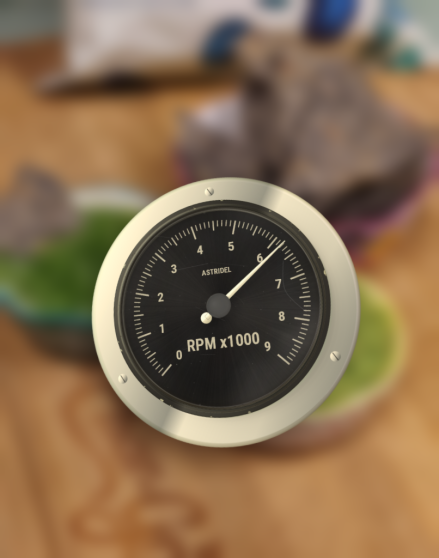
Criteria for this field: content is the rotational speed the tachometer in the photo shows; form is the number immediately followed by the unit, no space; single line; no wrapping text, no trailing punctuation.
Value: 6200rpm
